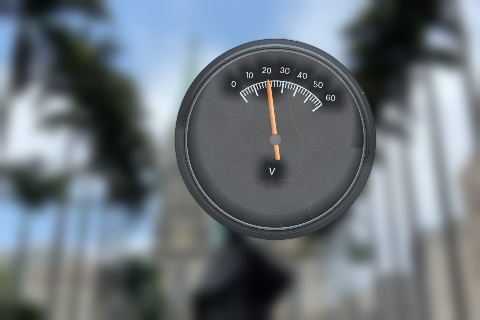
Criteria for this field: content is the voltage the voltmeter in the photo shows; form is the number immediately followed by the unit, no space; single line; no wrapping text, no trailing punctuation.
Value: 20V
